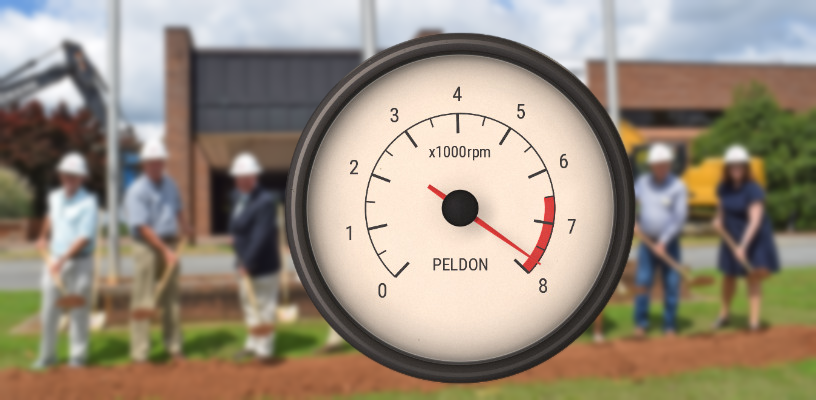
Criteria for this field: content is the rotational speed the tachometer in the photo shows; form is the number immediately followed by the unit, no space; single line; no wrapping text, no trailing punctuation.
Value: 7750rpm
